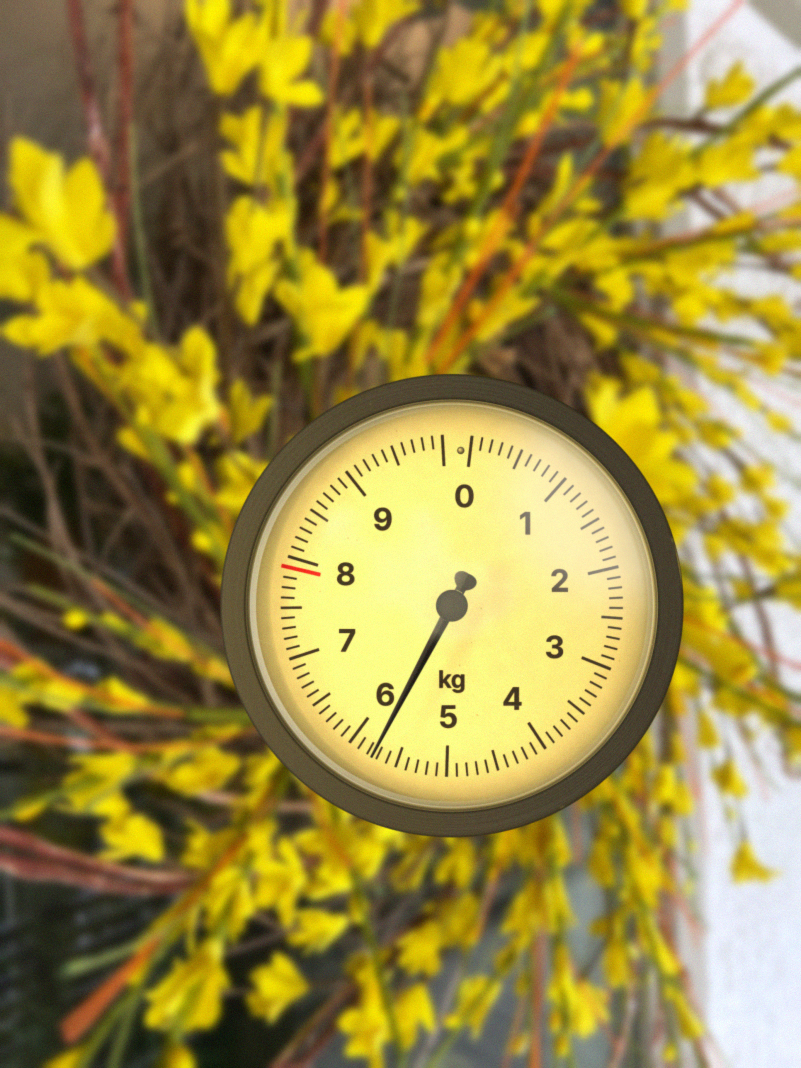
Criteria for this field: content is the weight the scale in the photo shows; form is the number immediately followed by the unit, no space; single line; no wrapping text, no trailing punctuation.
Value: 5.75kg
